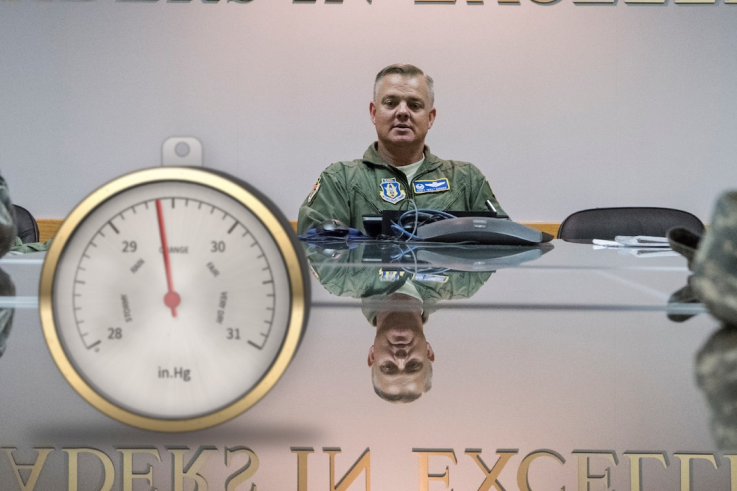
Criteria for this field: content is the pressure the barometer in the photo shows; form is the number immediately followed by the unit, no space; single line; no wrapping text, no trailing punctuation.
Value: 29.4inHg
